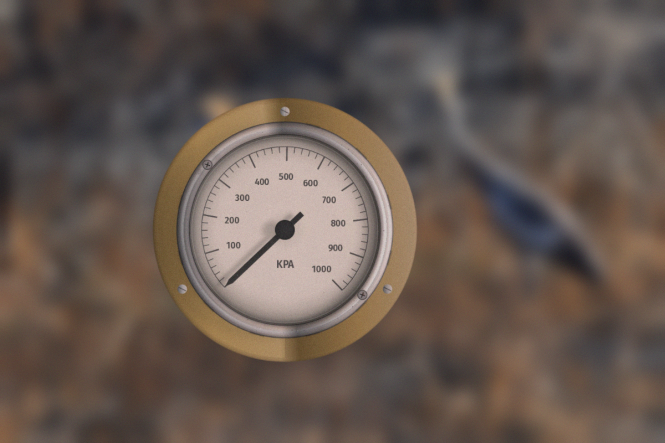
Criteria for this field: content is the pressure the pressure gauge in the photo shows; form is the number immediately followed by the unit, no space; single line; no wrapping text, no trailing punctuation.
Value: 0kPa
